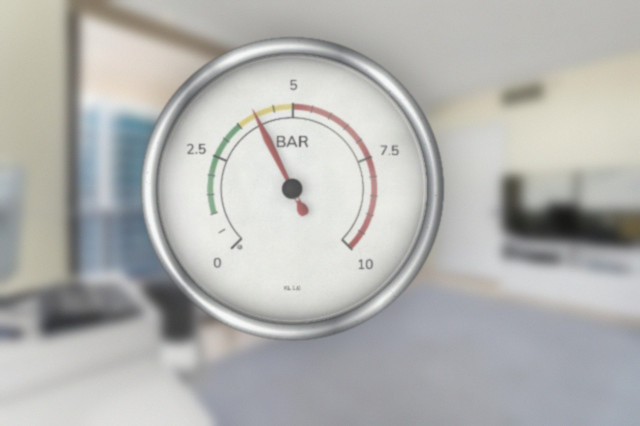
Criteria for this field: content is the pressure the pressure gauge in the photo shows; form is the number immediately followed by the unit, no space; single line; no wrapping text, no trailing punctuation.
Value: 4bar
